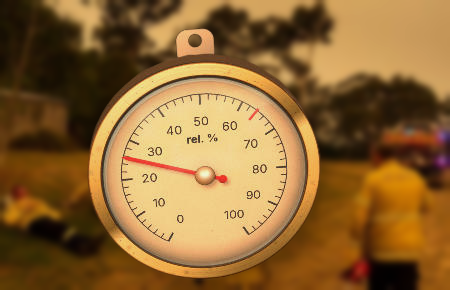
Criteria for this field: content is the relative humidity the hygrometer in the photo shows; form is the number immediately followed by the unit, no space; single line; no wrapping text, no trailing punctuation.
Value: 26%
